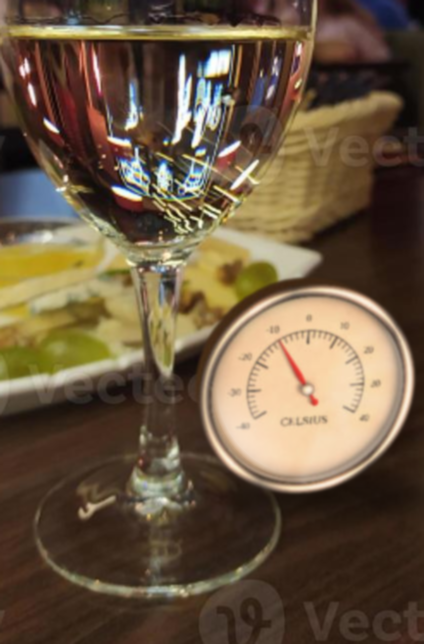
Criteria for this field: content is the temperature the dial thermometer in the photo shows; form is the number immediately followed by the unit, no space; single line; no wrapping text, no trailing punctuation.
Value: -10°C
